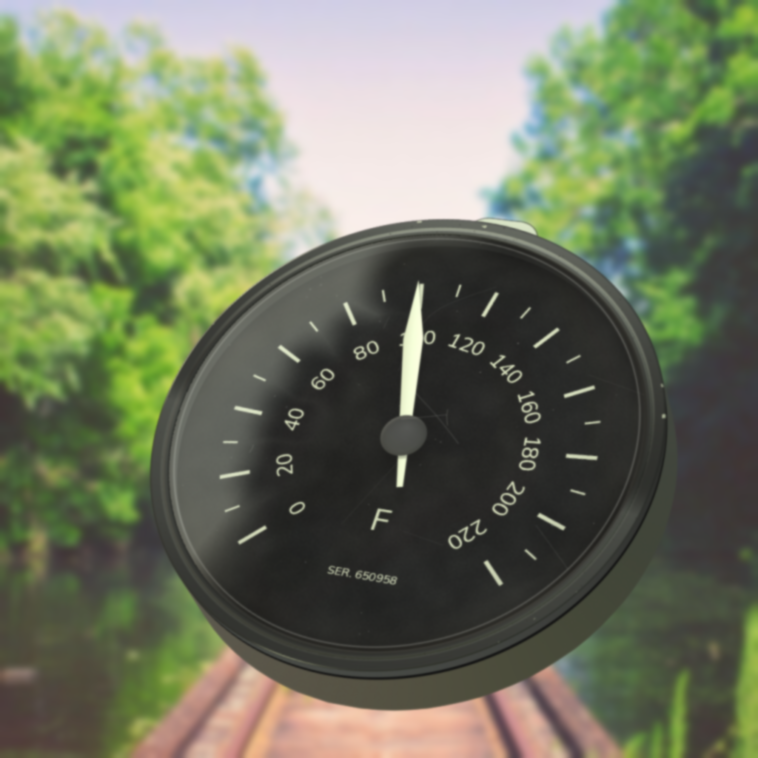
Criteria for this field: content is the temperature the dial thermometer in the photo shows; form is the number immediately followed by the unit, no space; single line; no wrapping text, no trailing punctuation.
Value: 100°F
